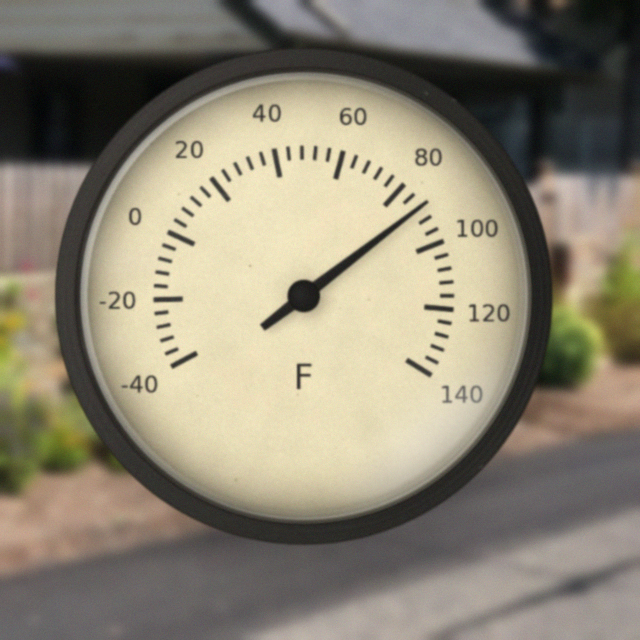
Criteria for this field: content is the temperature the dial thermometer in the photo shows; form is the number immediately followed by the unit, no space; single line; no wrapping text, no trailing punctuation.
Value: 88°F
